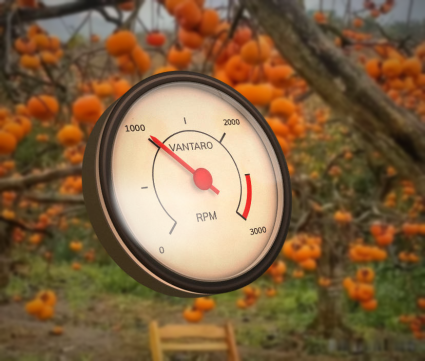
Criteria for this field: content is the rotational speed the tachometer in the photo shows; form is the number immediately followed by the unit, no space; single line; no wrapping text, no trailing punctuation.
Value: 1000rpm
